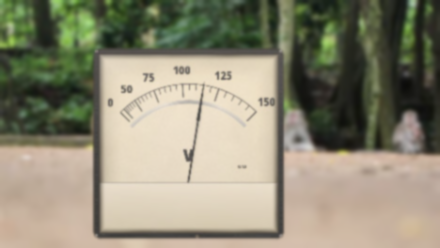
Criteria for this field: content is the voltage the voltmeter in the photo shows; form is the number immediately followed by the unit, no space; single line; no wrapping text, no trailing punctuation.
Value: 115V
